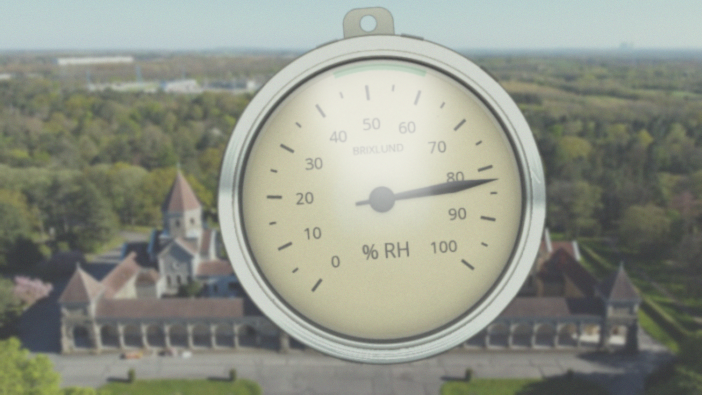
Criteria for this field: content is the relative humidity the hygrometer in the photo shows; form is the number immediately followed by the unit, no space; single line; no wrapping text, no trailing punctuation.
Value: 82.5%
